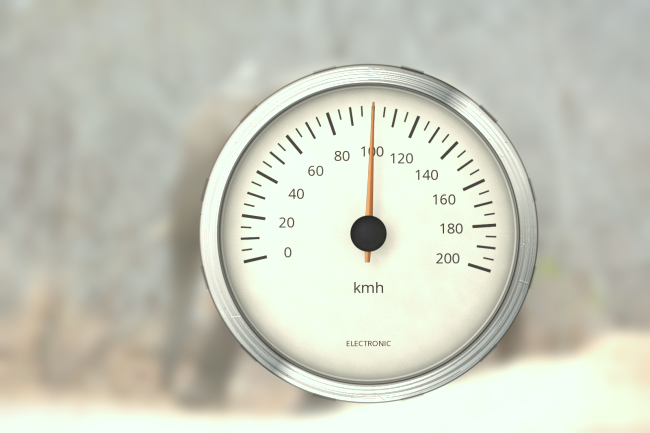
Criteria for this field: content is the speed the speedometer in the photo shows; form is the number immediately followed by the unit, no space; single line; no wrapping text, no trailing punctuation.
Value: 100km/h
